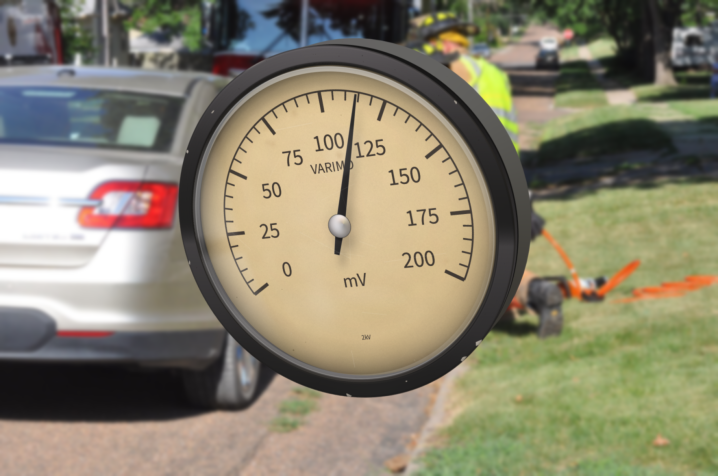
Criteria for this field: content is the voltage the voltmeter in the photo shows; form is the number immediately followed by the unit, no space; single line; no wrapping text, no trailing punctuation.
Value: 115mV
